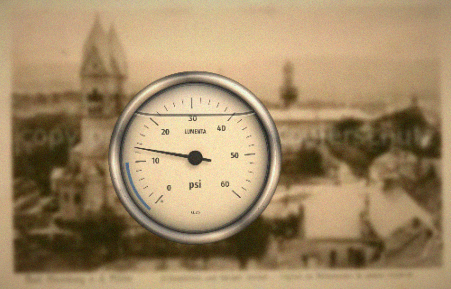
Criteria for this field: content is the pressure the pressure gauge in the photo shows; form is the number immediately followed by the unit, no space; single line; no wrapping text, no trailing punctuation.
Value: 13psi
